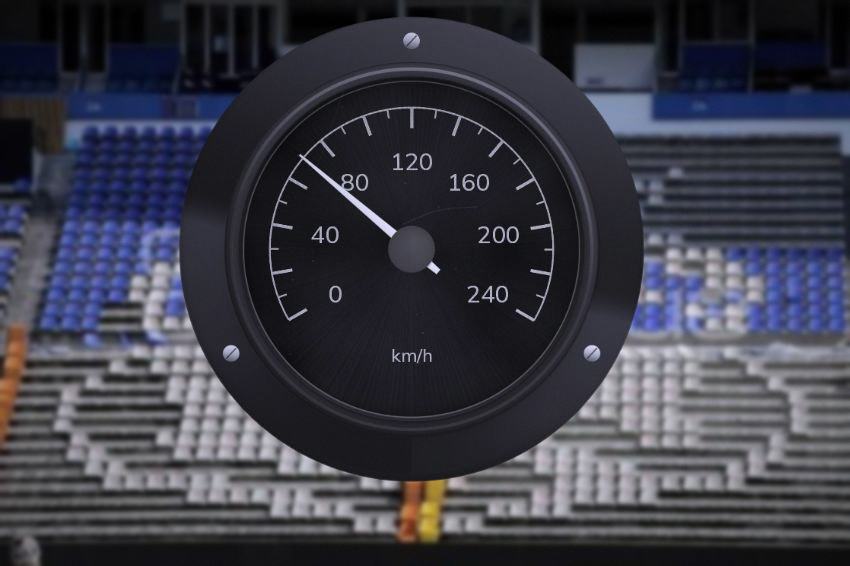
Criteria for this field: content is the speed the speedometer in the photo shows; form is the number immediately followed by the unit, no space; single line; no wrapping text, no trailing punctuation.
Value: 70km/h
